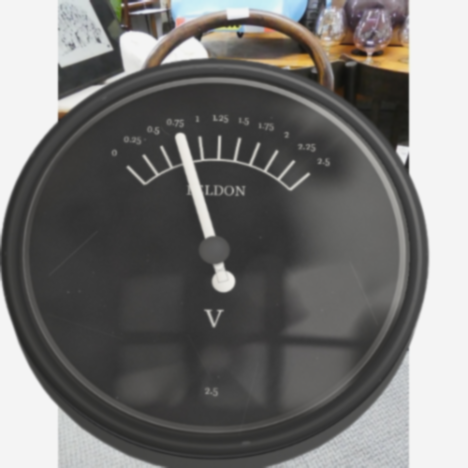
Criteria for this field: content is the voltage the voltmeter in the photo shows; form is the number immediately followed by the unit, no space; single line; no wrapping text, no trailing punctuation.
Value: 0.75V
